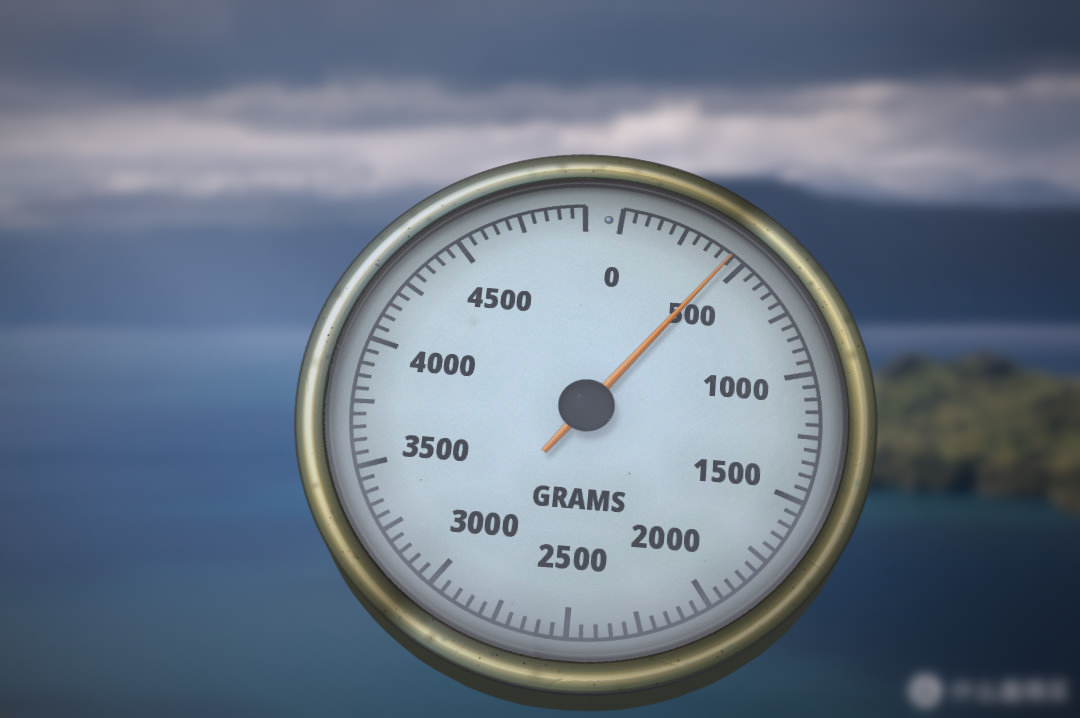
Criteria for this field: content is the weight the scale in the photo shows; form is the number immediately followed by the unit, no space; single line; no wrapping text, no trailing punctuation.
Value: 450g
